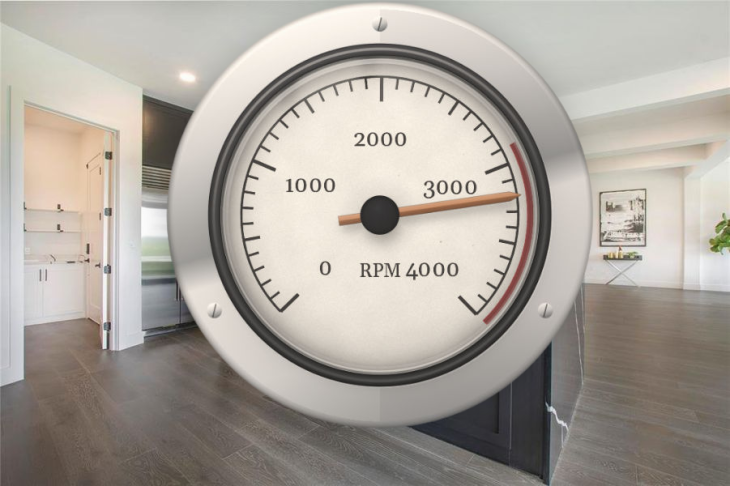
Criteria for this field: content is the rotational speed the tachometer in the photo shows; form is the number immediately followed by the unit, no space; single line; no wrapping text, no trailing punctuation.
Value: 3200rpm
